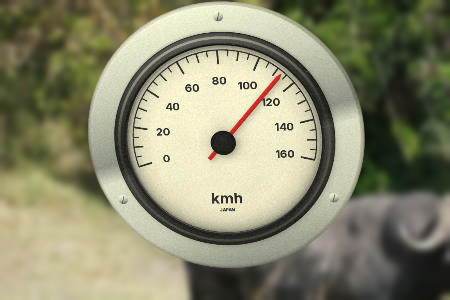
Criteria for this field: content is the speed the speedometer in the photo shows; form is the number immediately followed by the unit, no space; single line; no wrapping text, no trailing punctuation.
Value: 112.5km/h
